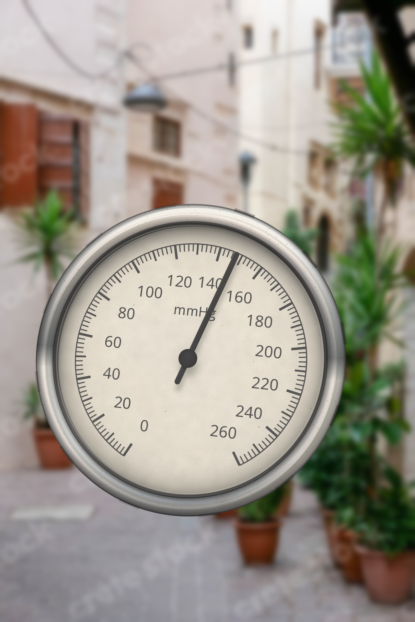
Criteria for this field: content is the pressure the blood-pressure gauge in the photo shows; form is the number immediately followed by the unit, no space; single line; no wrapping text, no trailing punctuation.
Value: 148mmHg
